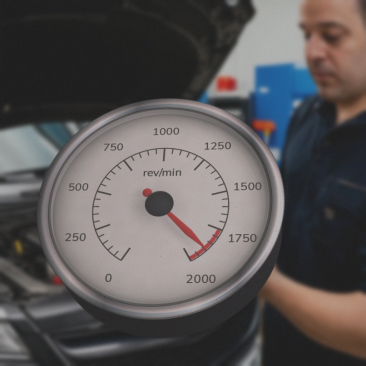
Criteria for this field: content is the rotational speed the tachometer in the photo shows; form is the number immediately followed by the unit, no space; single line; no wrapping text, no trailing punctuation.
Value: 1900rpm
